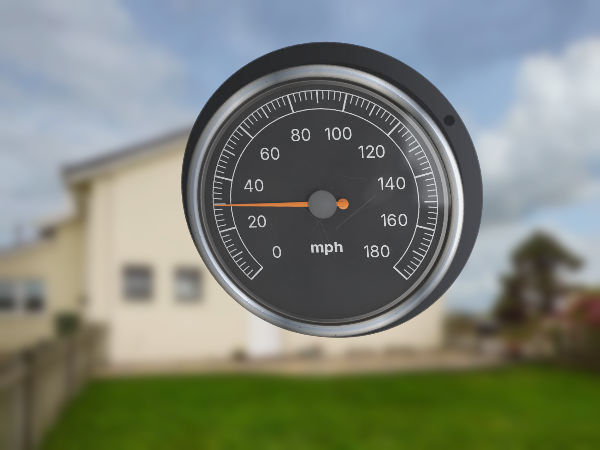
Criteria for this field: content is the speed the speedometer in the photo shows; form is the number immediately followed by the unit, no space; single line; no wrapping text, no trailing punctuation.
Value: 30mph
